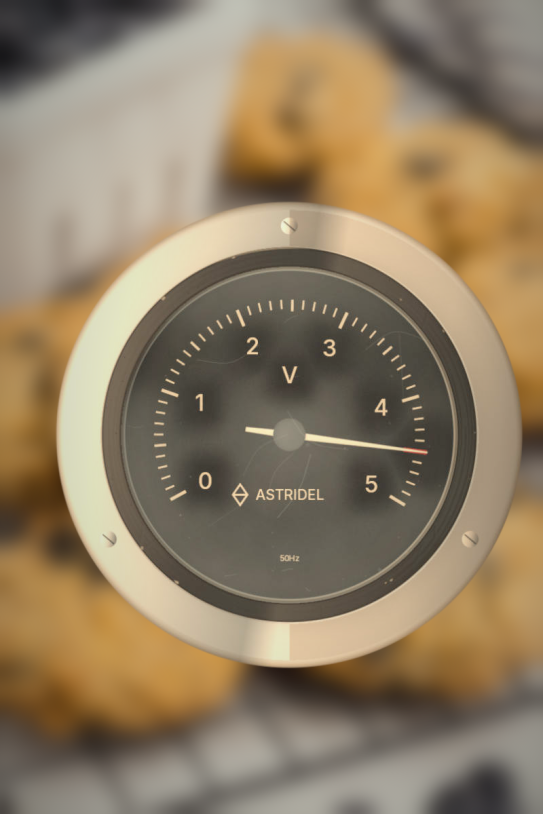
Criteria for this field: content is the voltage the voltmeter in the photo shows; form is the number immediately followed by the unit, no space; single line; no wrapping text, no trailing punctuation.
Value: 4.5V
